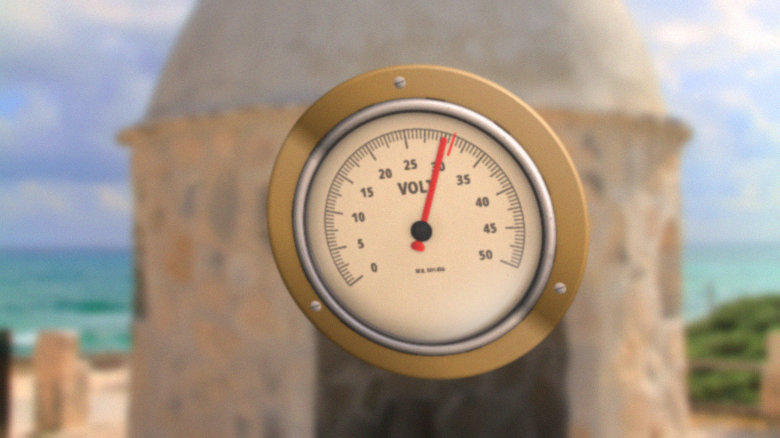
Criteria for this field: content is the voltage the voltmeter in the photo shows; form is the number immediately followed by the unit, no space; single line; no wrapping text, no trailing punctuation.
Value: 30V
